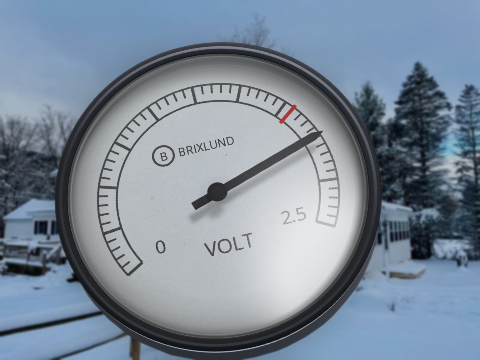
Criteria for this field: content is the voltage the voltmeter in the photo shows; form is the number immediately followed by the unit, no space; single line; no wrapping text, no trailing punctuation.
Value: 2V
